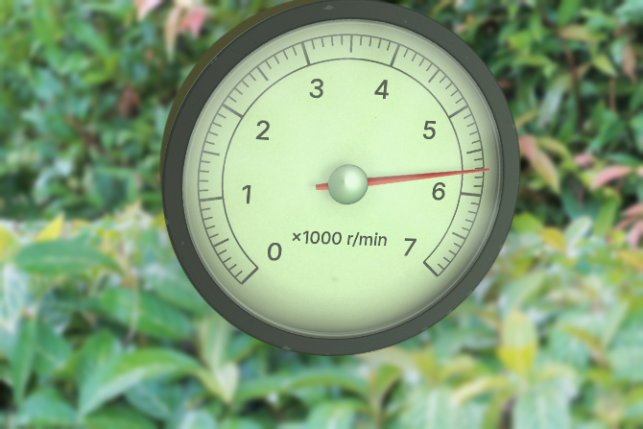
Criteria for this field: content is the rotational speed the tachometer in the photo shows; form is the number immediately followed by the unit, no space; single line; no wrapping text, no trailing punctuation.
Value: 5700rpm
